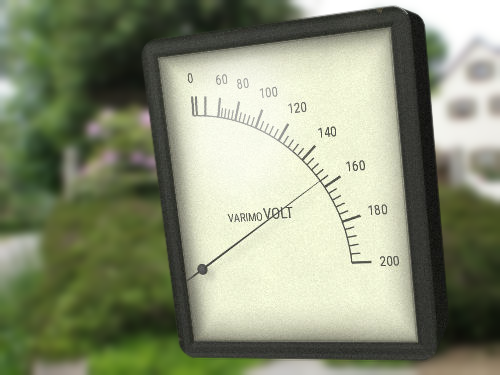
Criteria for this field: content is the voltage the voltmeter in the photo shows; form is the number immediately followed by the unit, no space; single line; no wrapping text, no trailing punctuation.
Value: 156V
